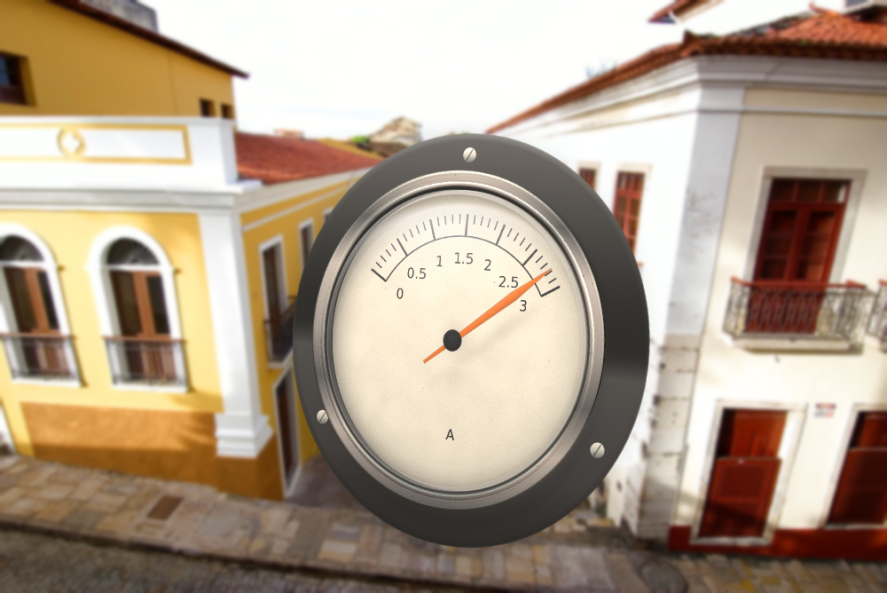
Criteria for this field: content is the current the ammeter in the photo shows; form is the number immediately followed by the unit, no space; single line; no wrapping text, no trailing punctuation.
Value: 2.8A
